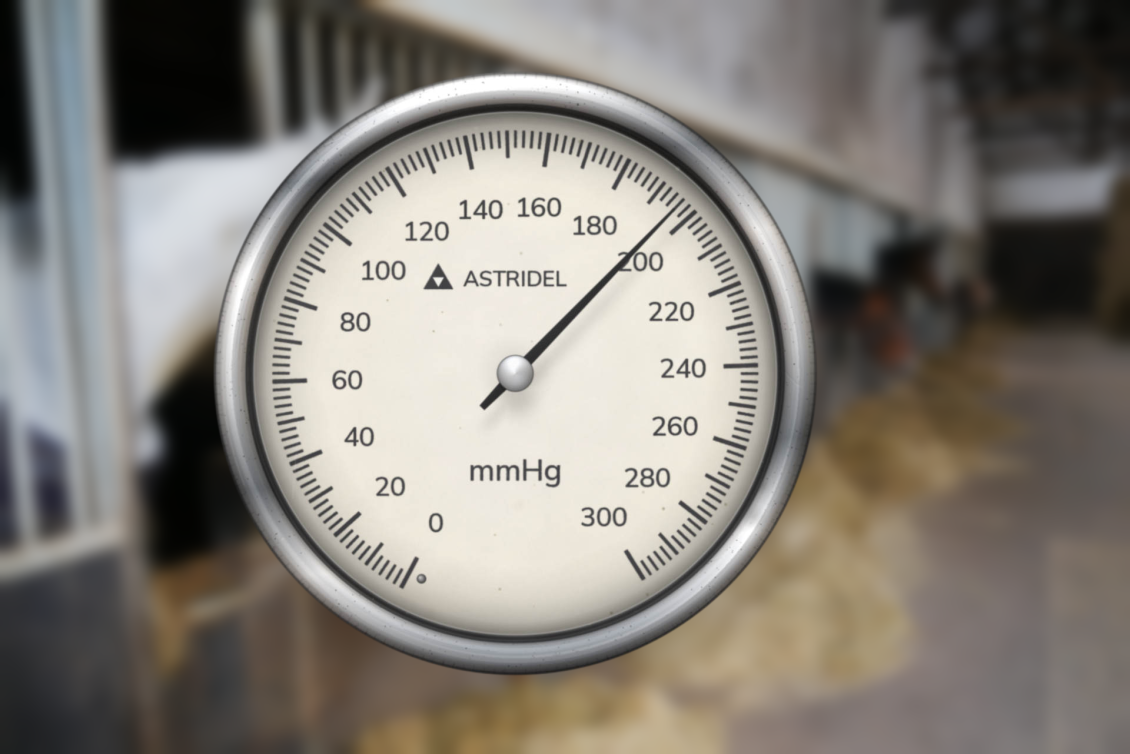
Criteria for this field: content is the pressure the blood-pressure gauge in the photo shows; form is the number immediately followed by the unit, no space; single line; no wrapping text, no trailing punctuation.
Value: 196mmHg
